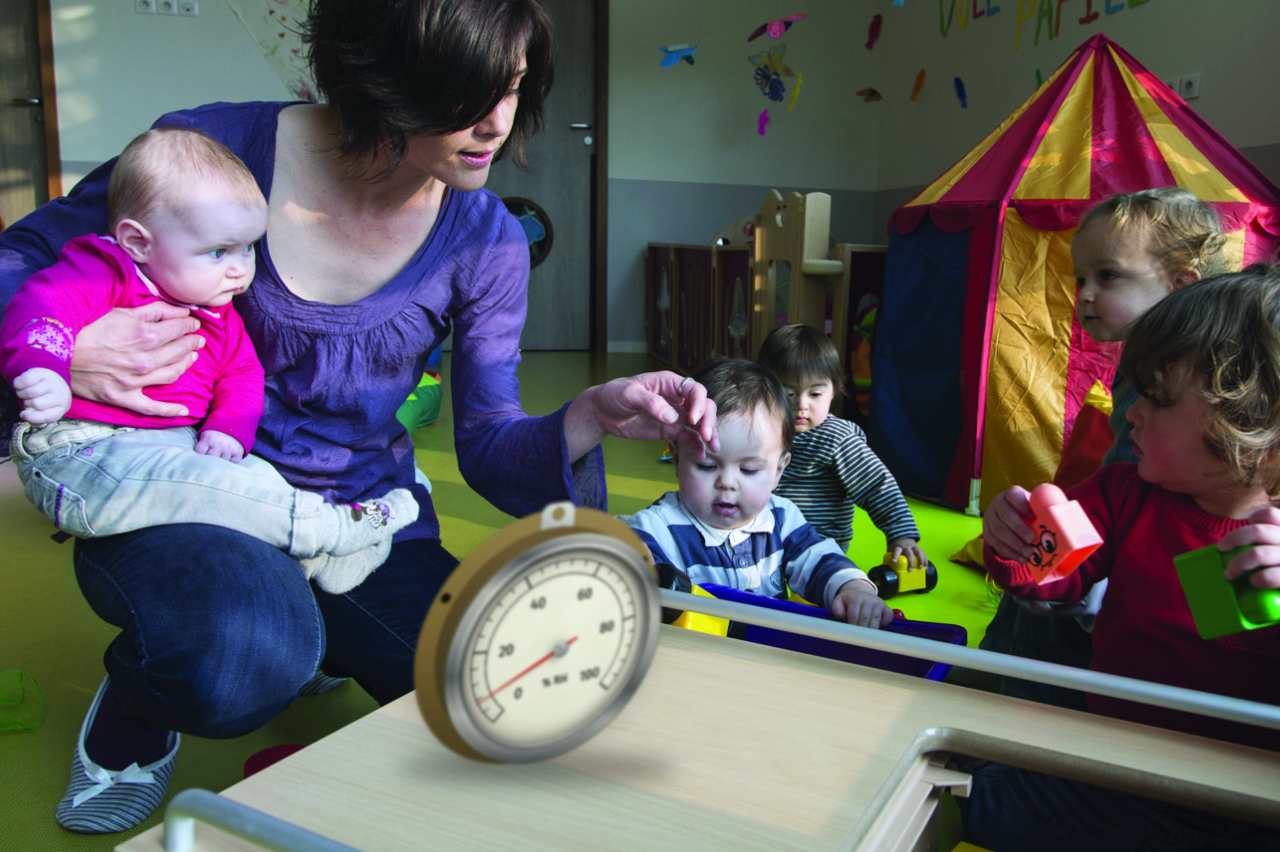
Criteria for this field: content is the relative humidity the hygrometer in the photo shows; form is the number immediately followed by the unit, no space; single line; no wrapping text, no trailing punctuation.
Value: 8%
